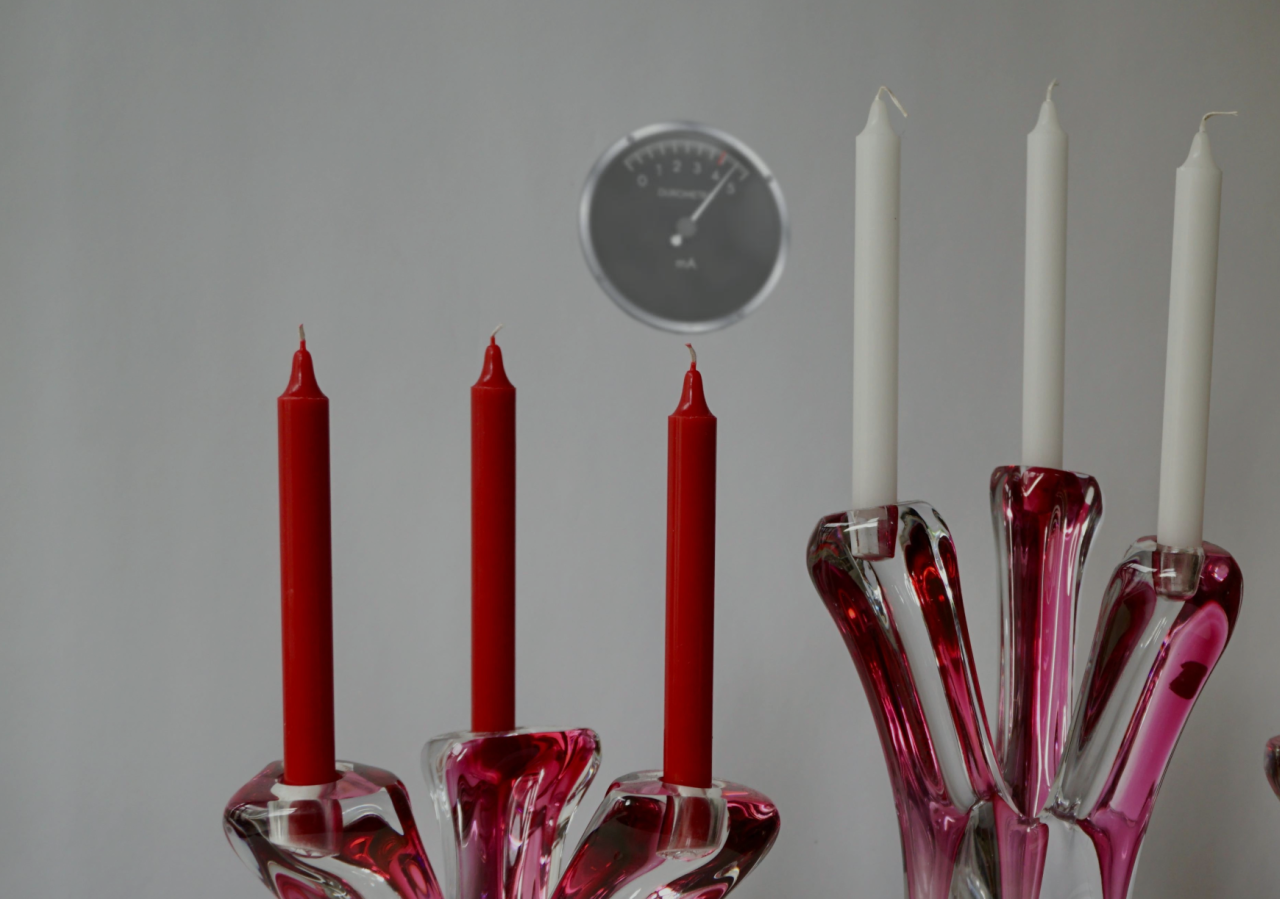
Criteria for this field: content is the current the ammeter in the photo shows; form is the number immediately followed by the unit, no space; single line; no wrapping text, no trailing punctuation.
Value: 4.5mA
